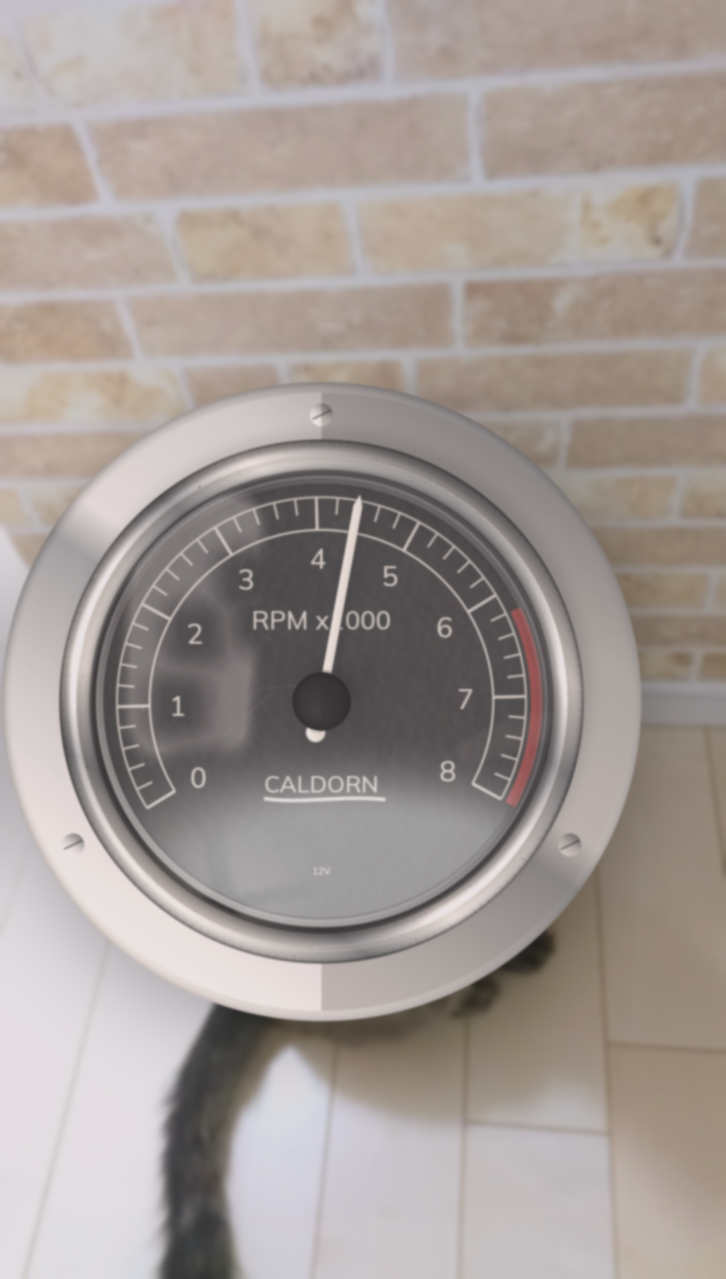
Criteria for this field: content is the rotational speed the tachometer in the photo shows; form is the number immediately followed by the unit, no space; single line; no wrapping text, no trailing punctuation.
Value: 4400rpm
